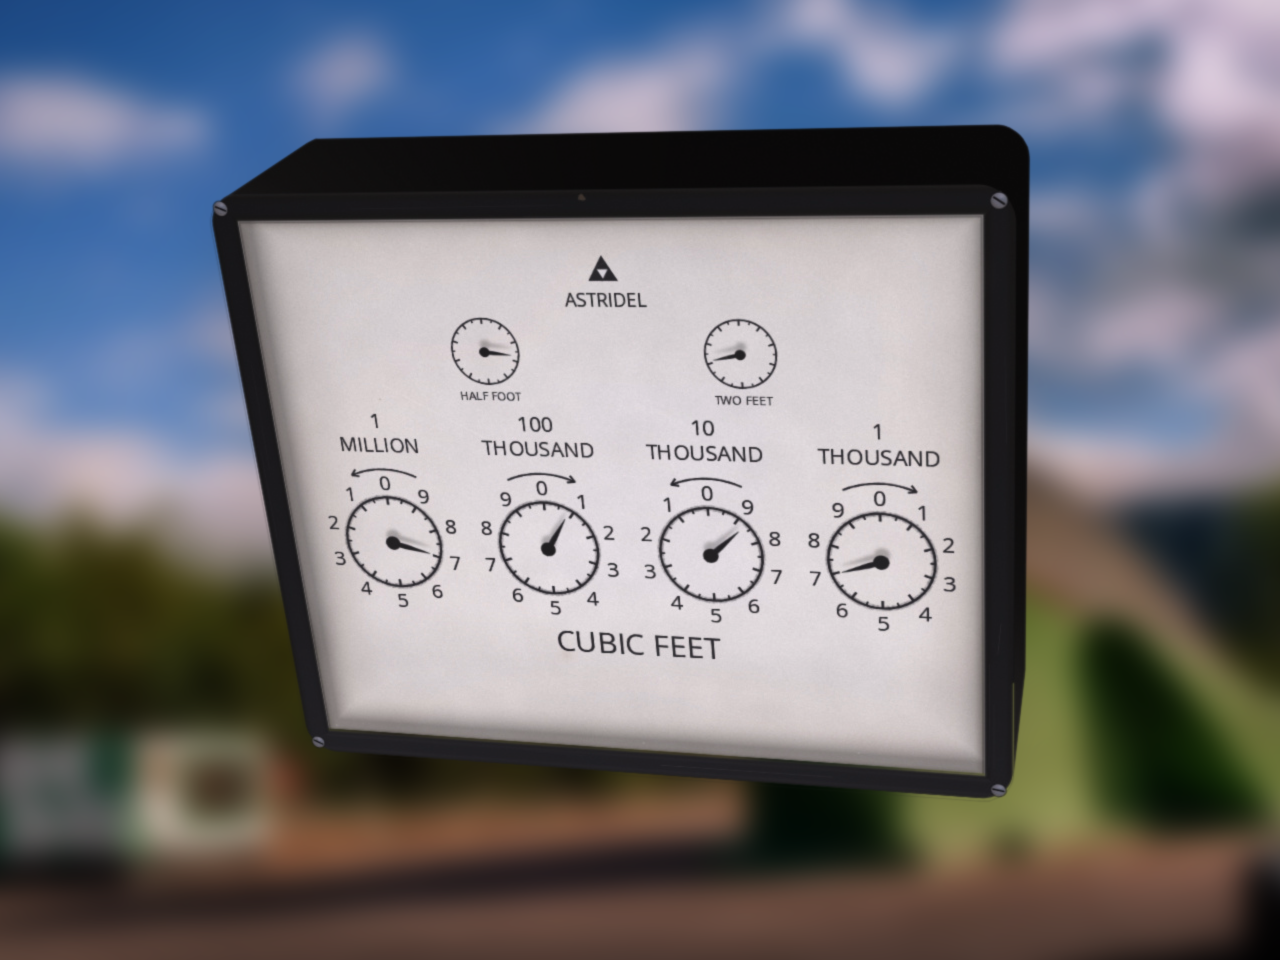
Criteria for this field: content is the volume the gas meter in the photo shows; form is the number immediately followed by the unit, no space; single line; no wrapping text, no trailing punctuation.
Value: 708700ft³
